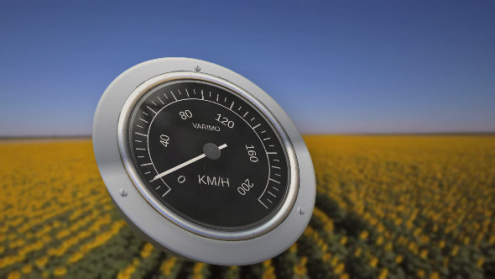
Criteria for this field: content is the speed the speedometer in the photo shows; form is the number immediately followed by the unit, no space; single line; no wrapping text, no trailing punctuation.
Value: 10km/h
